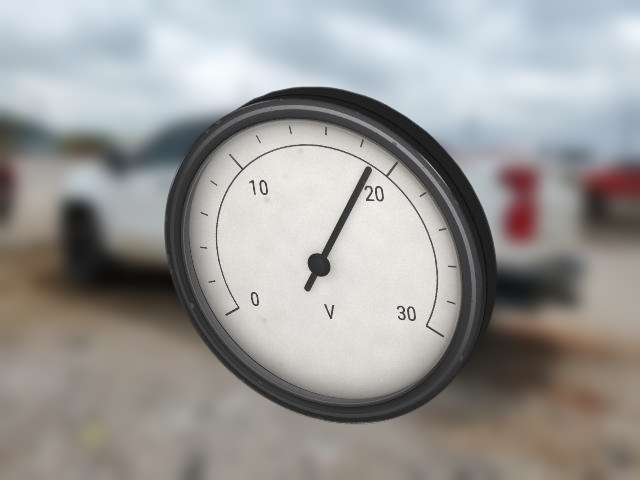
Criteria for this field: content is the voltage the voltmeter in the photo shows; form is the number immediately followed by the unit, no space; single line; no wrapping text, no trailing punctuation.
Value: 19V
